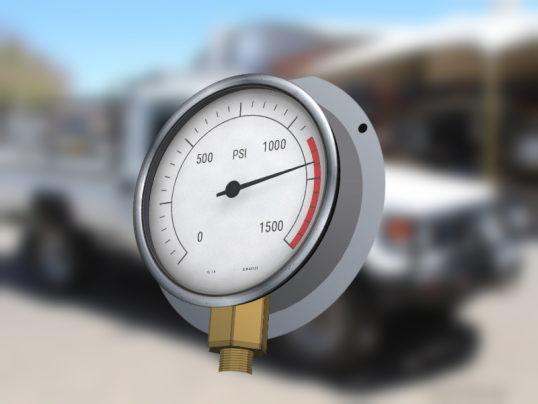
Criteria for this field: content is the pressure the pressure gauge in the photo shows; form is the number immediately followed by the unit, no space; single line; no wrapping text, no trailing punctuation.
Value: 1200psi
